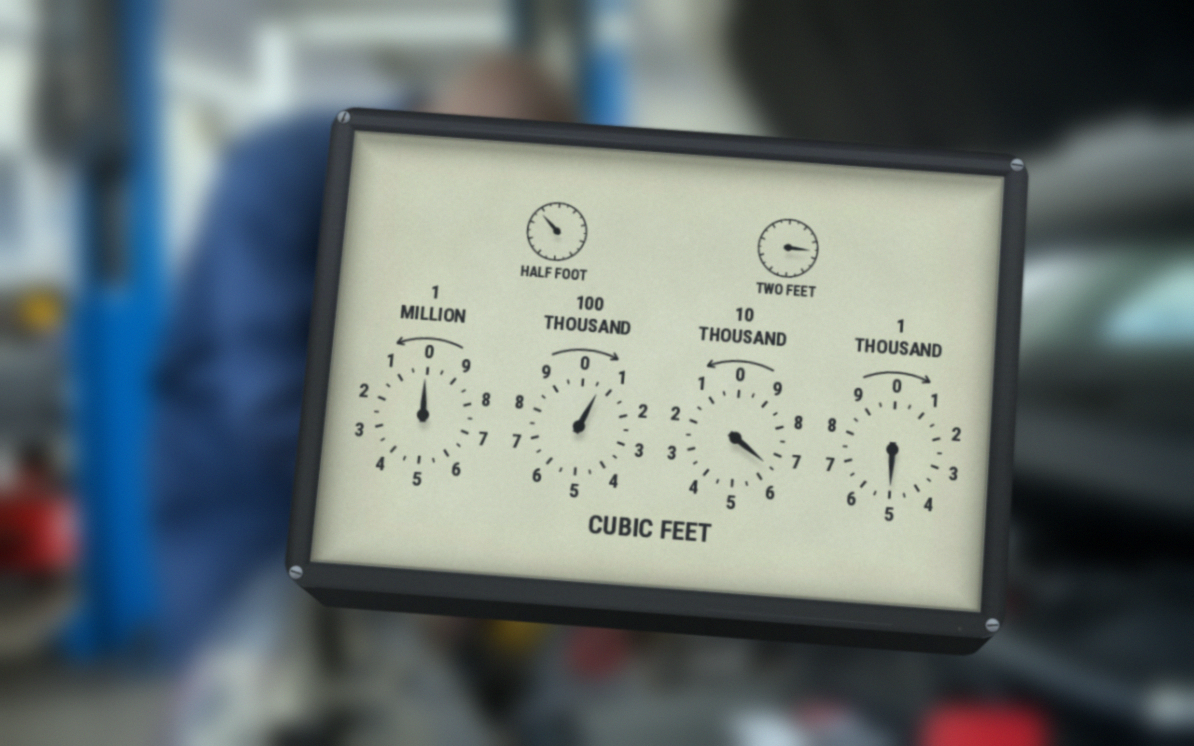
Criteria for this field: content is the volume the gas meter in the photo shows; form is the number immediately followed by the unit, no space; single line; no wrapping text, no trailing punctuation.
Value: 6500ft³
